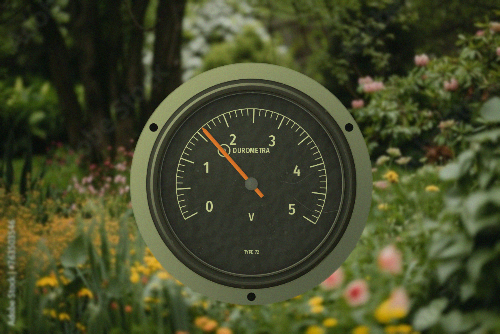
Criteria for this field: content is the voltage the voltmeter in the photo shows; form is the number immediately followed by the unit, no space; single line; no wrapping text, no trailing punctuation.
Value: 1.6V
